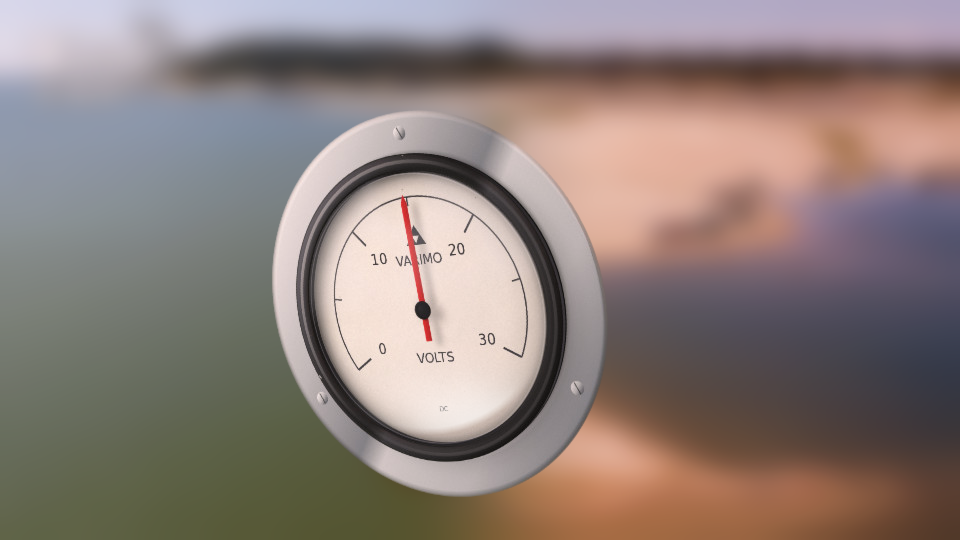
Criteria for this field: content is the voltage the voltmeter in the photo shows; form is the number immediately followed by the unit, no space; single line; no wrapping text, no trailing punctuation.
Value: 15V
